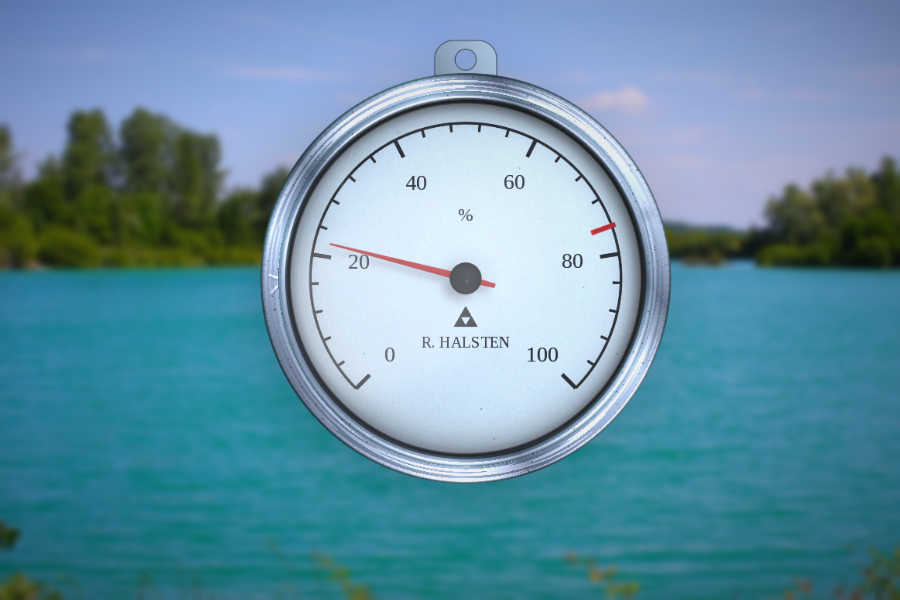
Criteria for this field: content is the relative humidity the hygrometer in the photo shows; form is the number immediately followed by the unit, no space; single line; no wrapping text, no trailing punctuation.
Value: 22%
